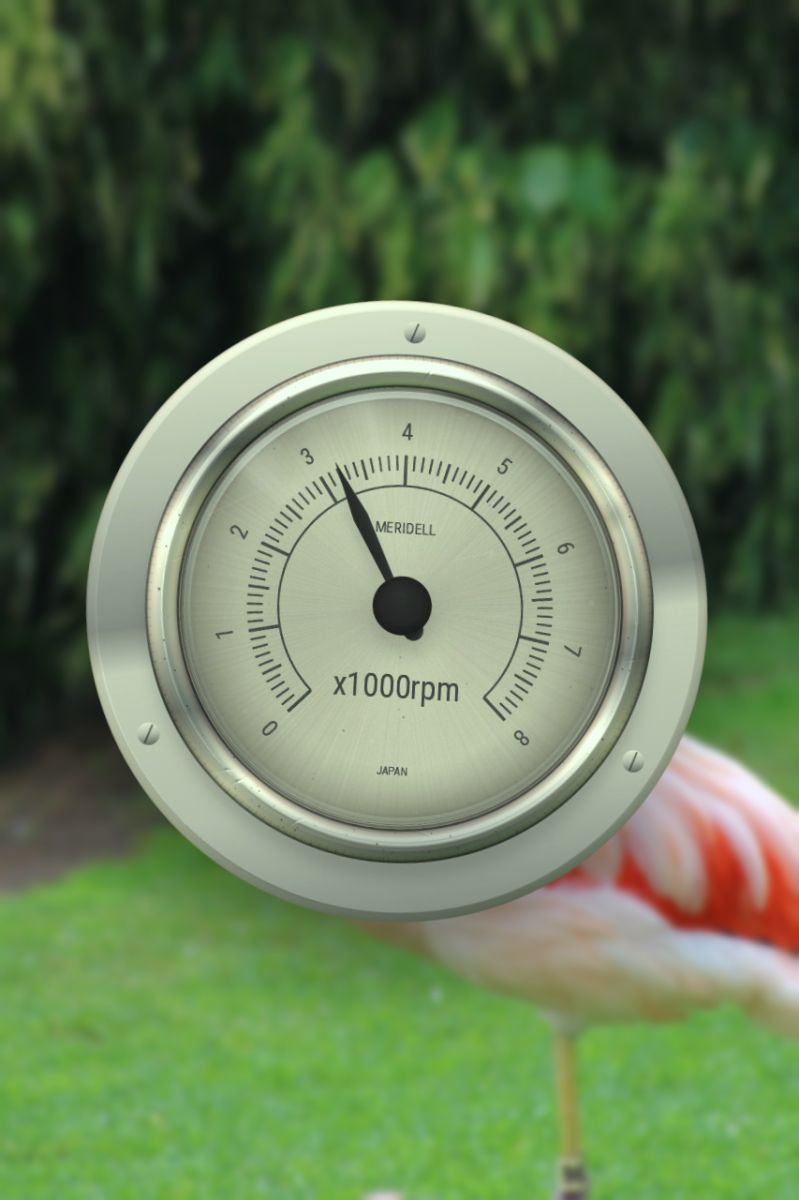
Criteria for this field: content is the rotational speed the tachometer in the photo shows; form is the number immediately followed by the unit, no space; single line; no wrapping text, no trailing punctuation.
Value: 3200rpm
